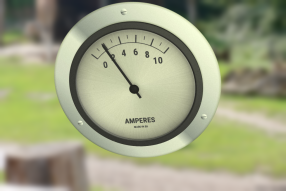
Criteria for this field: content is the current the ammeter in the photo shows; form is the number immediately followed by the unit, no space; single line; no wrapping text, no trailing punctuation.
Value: 2A
